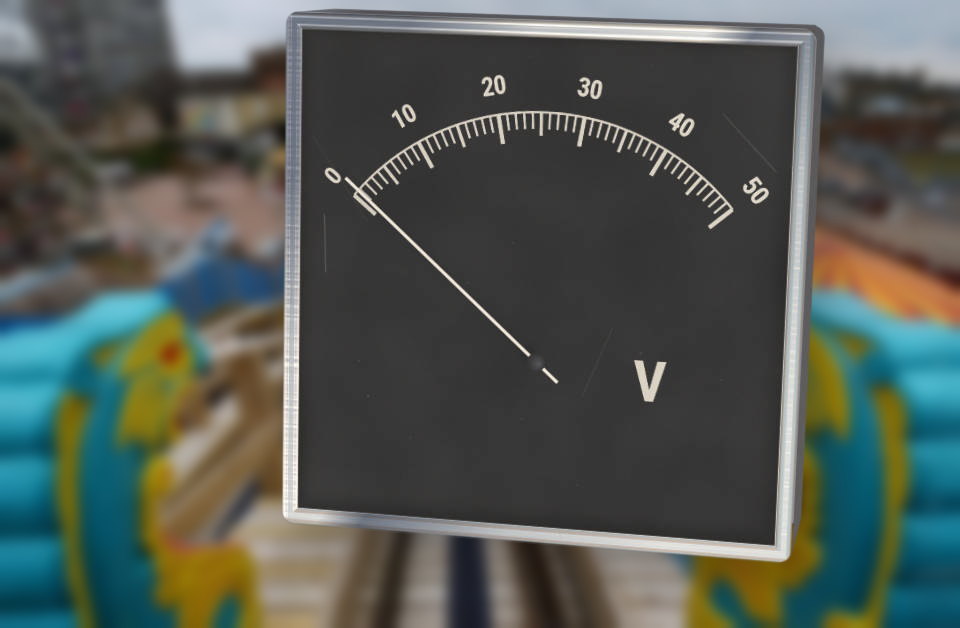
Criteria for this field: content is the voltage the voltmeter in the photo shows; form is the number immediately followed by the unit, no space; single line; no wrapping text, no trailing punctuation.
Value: 1V
